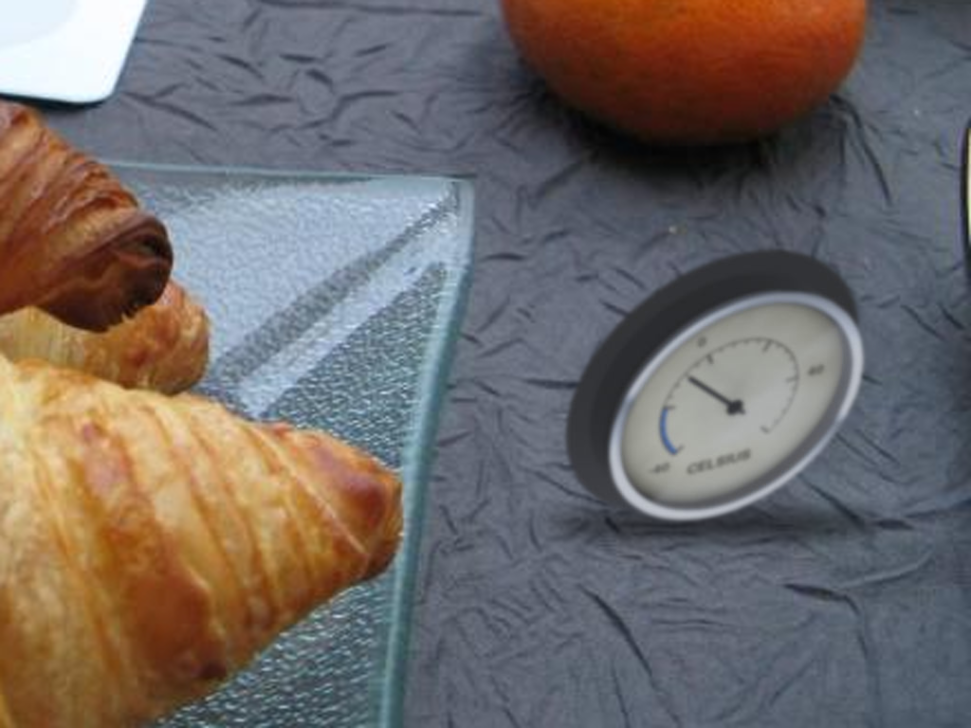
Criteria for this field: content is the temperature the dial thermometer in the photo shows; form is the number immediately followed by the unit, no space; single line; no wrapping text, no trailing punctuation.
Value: -8°C
